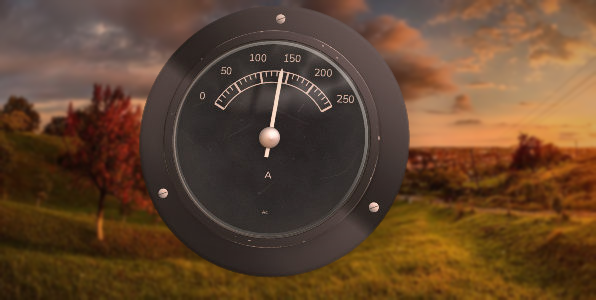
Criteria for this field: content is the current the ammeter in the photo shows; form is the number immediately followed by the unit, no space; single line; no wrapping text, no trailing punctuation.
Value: 140A
